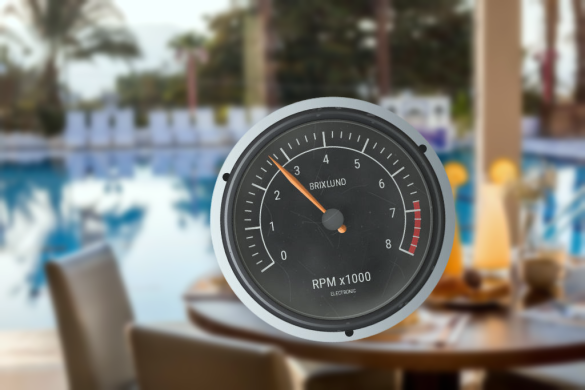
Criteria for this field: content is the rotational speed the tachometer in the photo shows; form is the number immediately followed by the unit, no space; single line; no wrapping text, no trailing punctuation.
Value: 2700rpm
